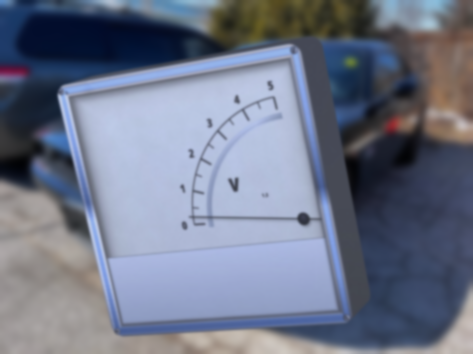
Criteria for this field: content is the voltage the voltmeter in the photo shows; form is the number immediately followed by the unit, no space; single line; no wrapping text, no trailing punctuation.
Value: 0.25V
